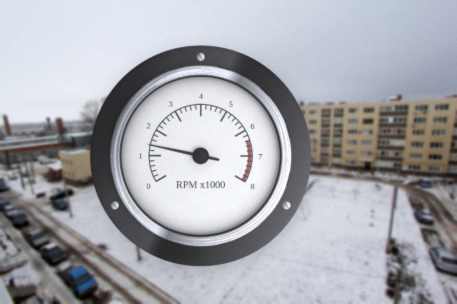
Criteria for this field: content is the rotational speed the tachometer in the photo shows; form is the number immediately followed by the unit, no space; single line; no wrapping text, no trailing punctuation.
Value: 1400rpm
